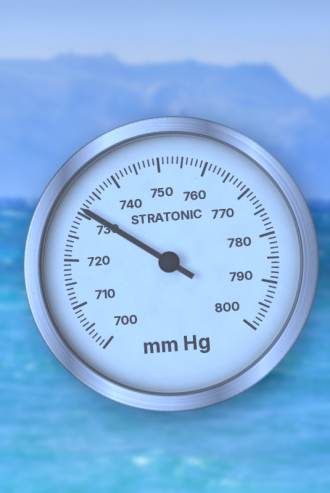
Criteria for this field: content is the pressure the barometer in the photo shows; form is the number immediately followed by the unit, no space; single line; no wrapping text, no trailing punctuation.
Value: 731mmHg
